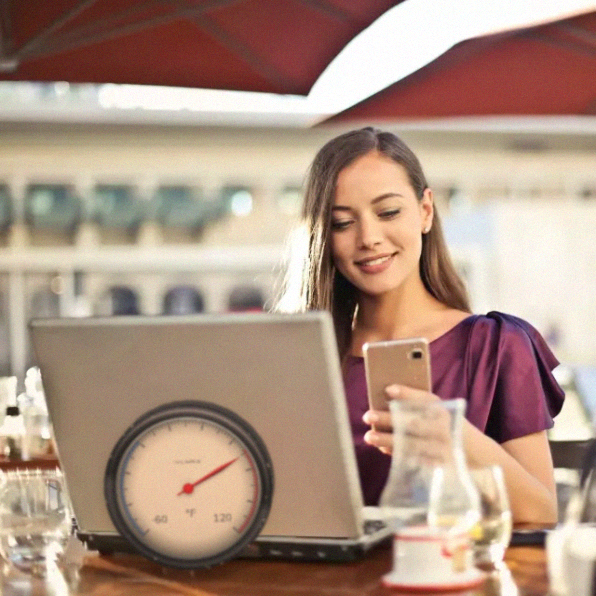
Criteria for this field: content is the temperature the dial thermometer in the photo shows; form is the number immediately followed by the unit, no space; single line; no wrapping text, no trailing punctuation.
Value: 70°F
